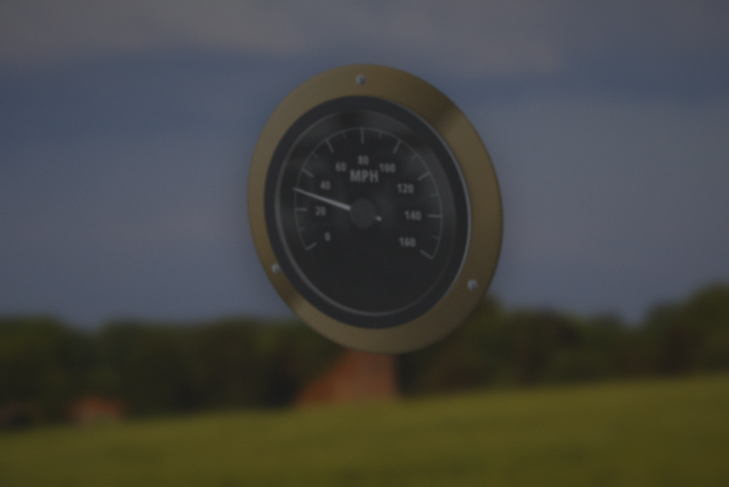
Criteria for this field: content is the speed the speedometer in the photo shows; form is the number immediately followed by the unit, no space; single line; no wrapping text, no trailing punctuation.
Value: 30mph
